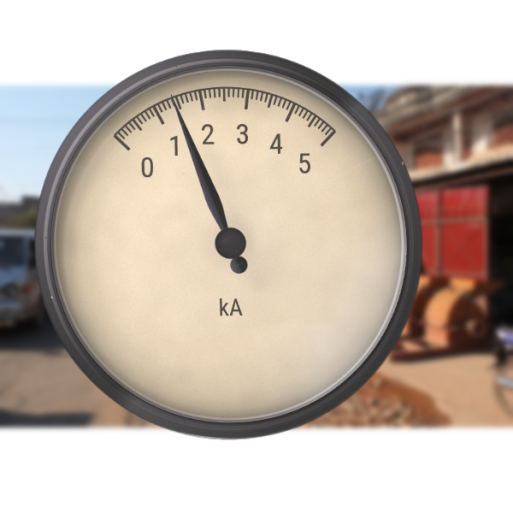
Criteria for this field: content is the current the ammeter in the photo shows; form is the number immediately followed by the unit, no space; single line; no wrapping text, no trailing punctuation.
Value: 1.4kA
